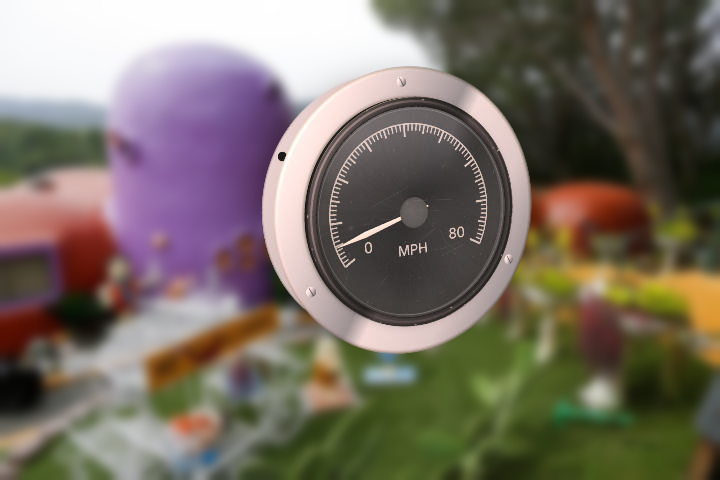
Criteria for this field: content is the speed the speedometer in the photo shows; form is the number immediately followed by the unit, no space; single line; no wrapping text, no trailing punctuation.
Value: 5mph
